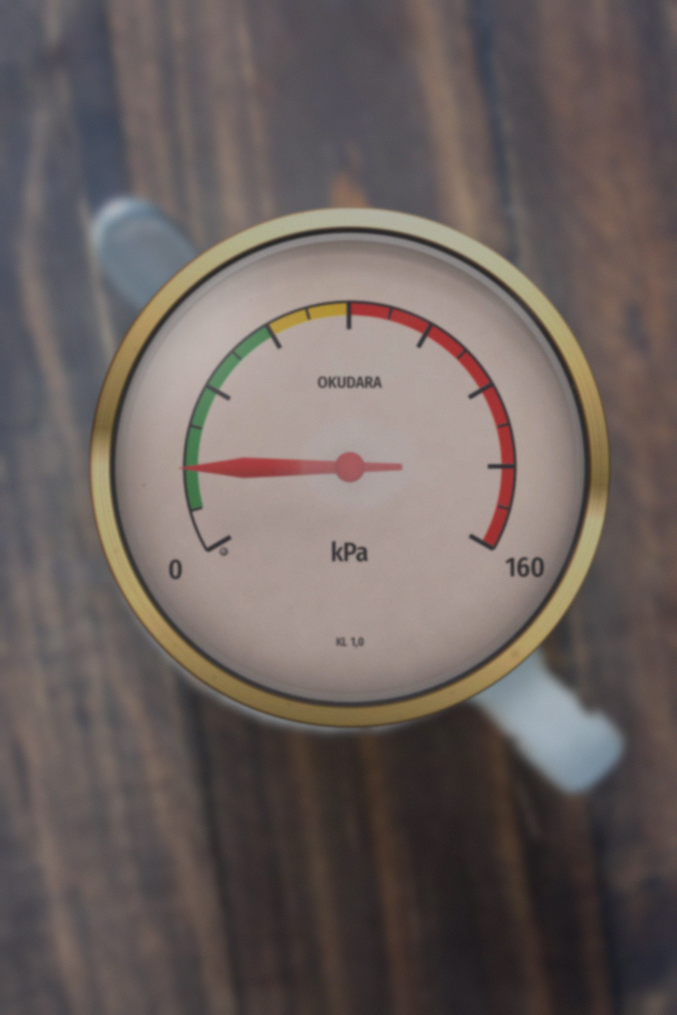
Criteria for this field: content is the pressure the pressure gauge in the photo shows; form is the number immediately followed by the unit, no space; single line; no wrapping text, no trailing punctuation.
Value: 20kPa
